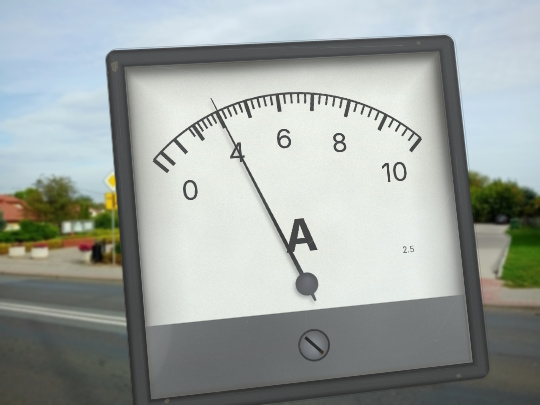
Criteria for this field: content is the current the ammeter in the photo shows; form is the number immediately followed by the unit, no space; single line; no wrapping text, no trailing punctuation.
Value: 4A
